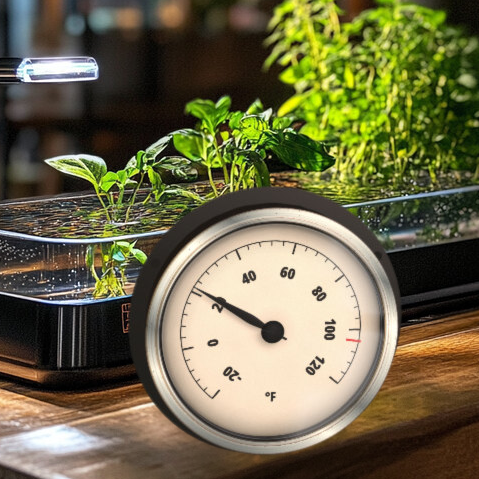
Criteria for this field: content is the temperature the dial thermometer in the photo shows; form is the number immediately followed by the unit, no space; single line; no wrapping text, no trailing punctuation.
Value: 22°F
